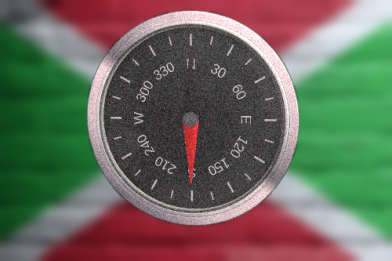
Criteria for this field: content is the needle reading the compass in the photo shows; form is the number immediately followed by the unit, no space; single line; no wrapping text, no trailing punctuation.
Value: 180°
